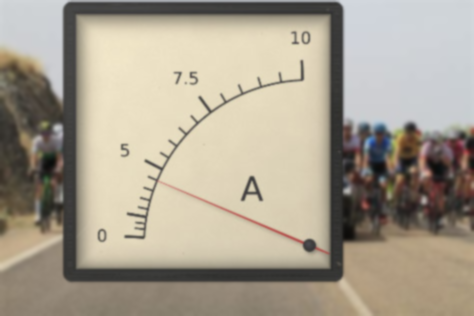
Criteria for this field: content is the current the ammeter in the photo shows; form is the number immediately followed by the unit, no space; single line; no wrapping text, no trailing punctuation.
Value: 4.5A
